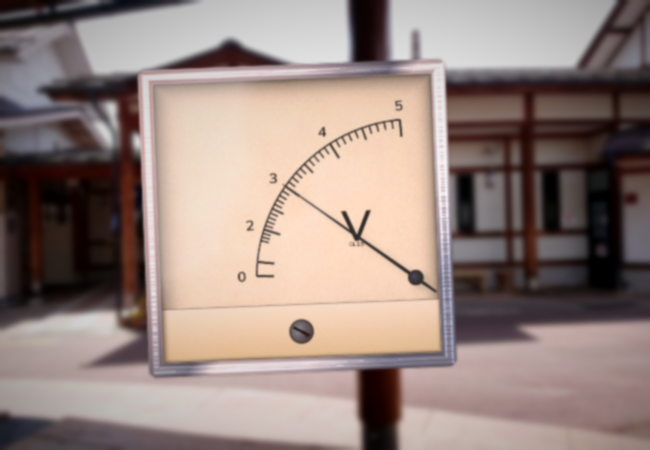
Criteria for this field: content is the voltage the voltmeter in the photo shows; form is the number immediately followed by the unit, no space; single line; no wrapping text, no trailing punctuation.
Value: 3V
